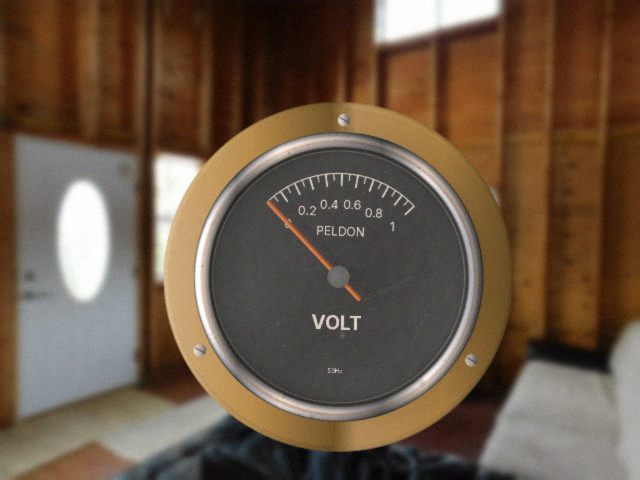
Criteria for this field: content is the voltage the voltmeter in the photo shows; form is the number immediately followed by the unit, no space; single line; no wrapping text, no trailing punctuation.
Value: 0V
